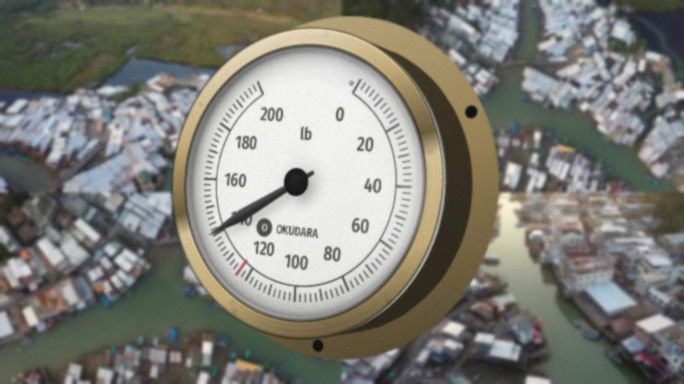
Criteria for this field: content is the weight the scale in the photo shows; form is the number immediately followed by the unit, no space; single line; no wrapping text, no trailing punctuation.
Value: 140lb
